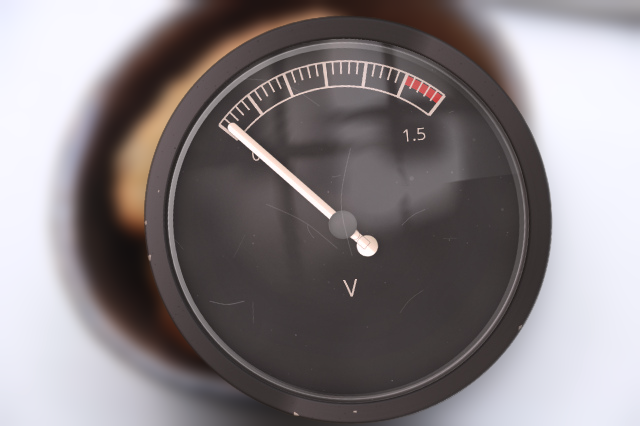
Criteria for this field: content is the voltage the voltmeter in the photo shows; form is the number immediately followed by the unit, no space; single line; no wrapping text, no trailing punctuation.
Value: 0.05V
